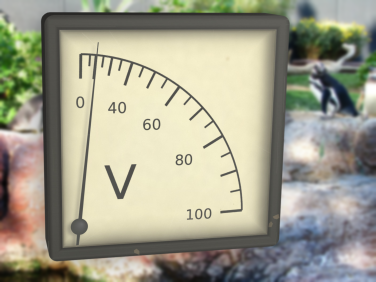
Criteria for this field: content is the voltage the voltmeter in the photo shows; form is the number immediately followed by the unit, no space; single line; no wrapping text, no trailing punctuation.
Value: 20V
